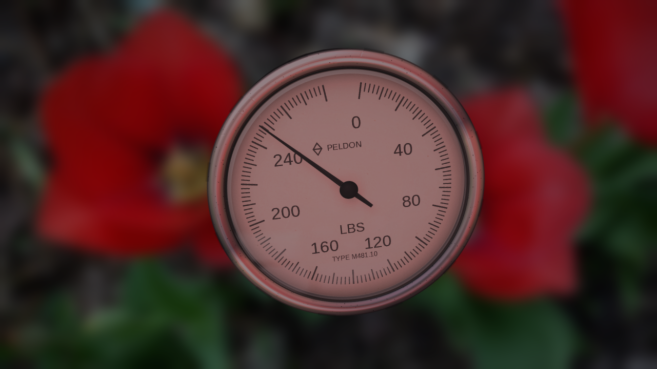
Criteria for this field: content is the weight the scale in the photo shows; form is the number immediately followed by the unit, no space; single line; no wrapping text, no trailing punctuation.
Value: 248lb
